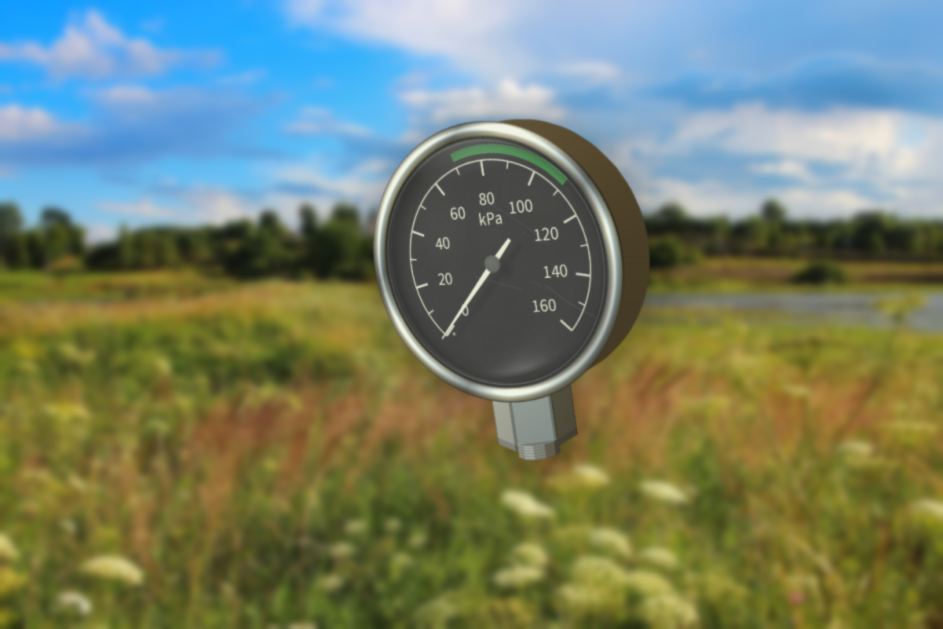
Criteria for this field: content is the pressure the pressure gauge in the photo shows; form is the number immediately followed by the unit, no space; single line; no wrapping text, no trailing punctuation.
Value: 0kPa
